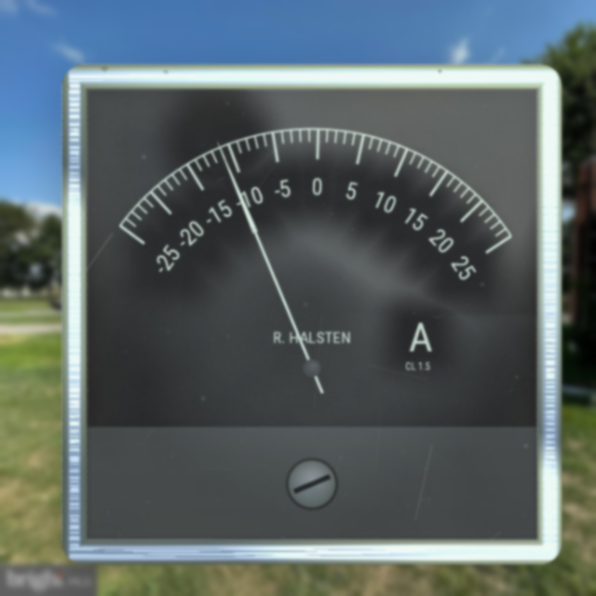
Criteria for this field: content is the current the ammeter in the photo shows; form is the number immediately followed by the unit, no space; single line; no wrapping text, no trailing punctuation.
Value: -11A
